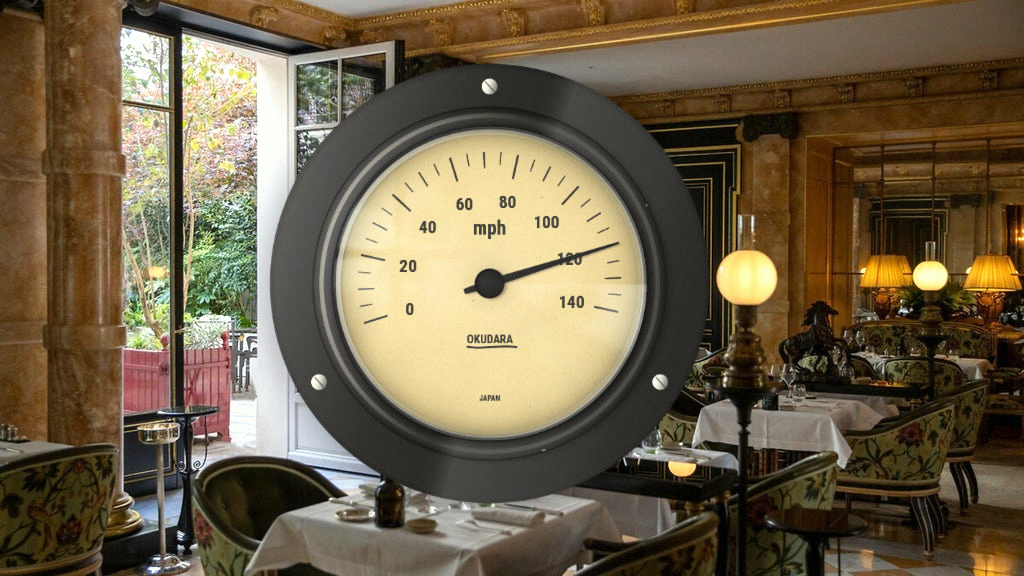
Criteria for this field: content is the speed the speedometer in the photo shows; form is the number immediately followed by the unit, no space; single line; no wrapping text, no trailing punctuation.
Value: 120mph
